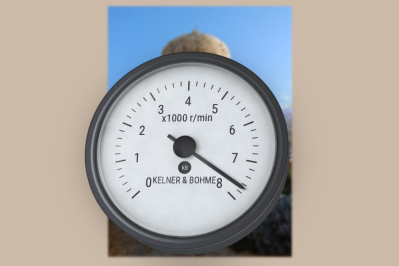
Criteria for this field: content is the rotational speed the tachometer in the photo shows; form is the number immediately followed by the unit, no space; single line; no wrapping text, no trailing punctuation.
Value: 7700rpm
